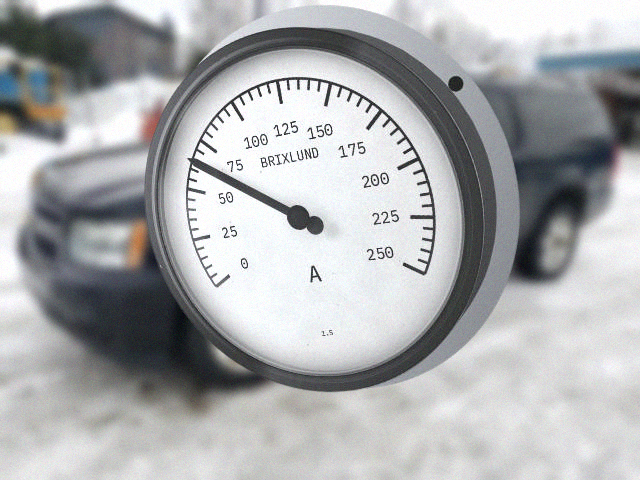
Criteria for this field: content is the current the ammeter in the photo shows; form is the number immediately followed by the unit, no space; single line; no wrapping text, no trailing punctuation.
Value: 65A
